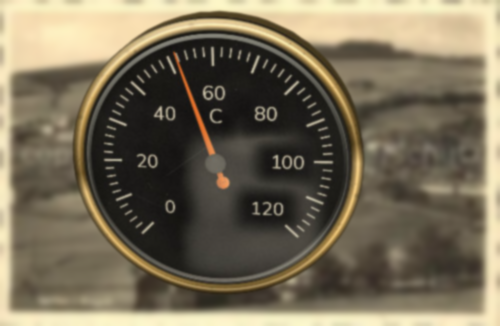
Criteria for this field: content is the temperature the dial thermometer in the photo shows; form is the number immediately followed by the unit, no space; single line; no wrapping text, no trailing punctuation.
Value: 52°C
